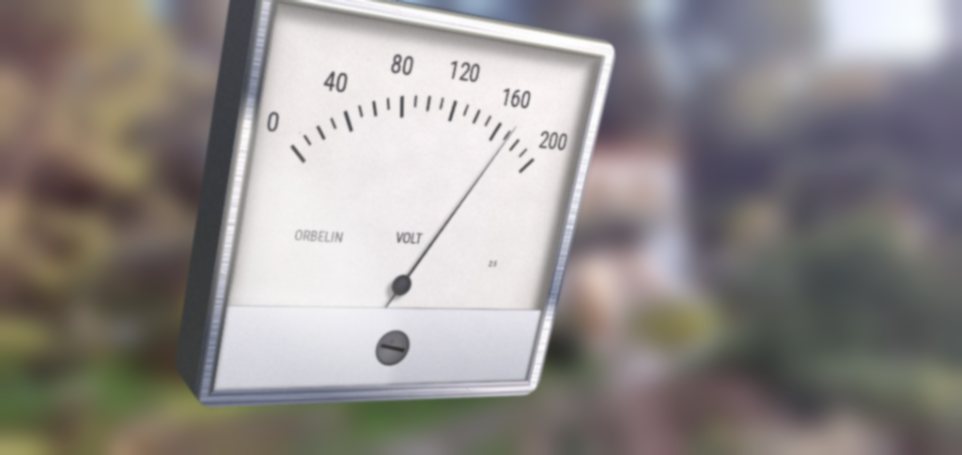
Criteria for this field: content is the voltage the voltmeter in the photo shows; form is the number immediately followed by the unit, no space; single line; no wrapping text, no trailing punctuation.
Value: 170V
